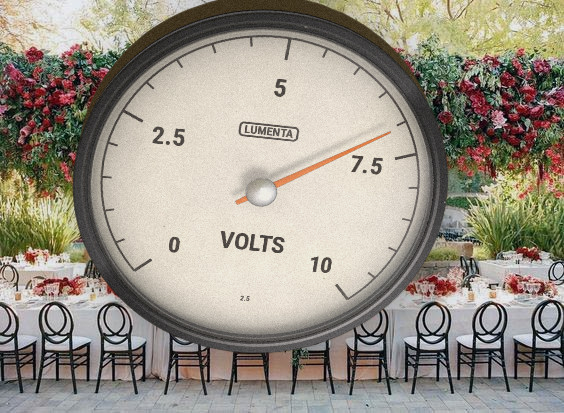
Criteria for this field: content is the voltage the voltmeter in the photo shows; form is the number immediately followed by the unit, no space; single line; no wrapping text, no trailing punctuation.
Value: 7V
